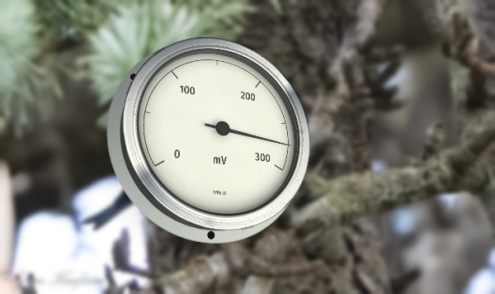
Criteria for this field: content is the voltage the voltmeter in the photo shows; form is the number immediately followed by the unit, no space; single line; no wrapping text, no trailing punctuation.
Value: 275mV
